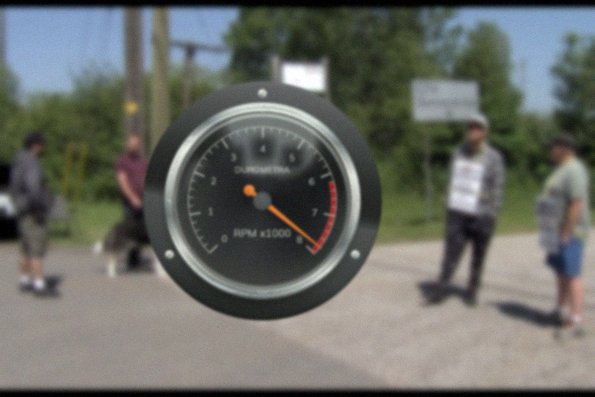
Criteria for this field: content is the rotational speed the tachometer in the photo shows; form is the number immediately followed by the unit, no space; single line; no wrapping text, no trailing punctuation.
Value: 7800rpm
